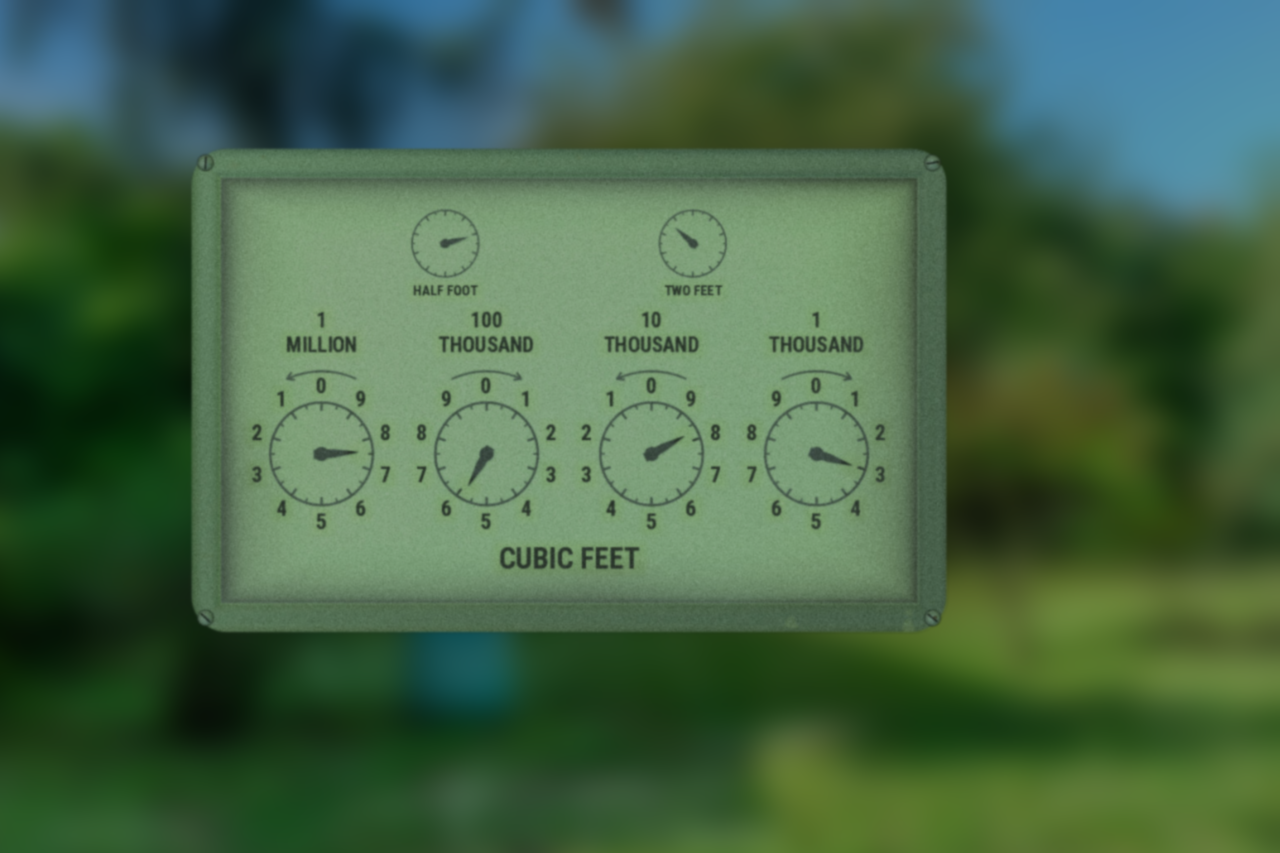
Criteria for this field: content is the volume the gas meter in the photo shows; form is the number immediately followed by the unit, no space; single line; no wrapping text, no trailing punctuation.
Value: 758300ft³
